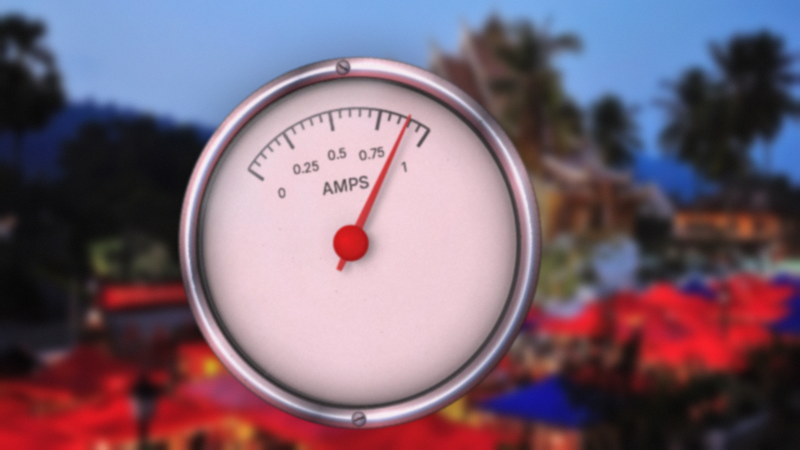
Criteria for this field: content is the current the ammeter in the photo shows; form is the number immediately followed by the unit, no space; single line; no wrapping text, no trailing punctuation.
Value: 0.9A
